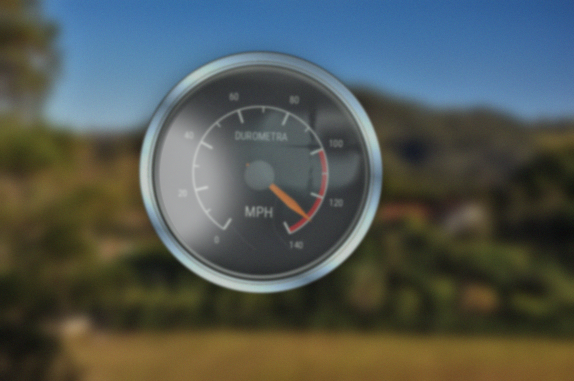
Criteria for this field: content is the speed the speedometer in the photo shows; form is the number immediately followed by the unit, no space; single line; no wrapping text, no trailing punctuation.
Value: 130mph
